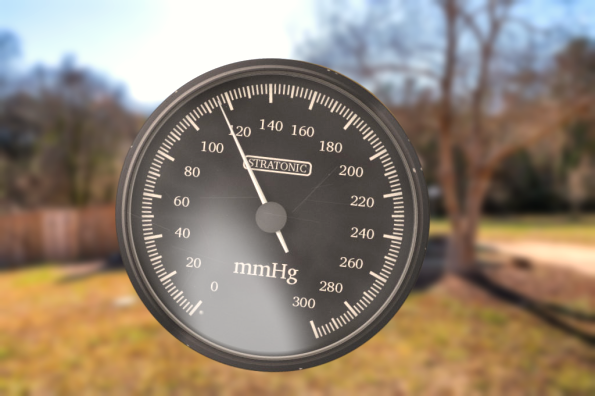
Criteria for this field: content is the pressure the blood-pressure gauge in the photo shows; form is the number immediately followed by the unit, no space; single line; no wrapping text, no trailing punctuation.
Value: 116mmHg
